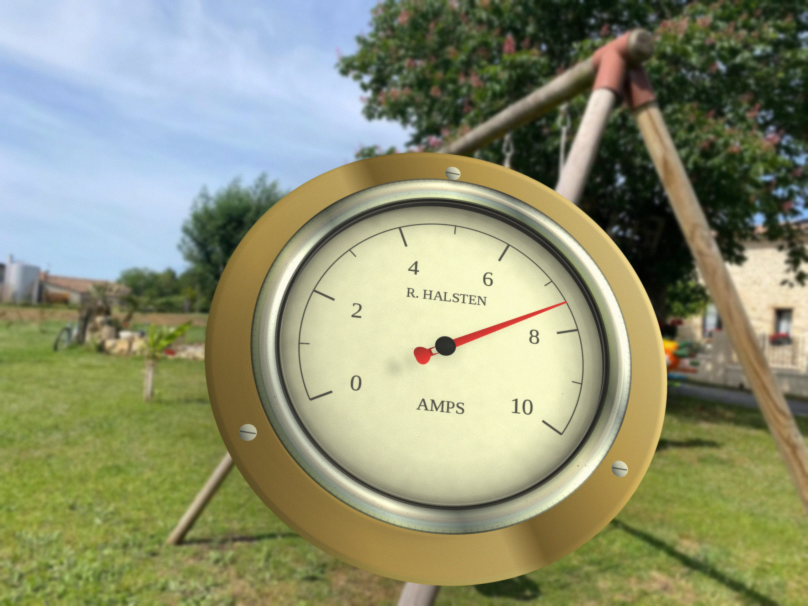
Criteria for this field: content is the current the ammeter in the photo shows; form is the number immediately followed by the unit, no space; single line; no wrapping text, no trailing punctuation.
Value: 7.5A
